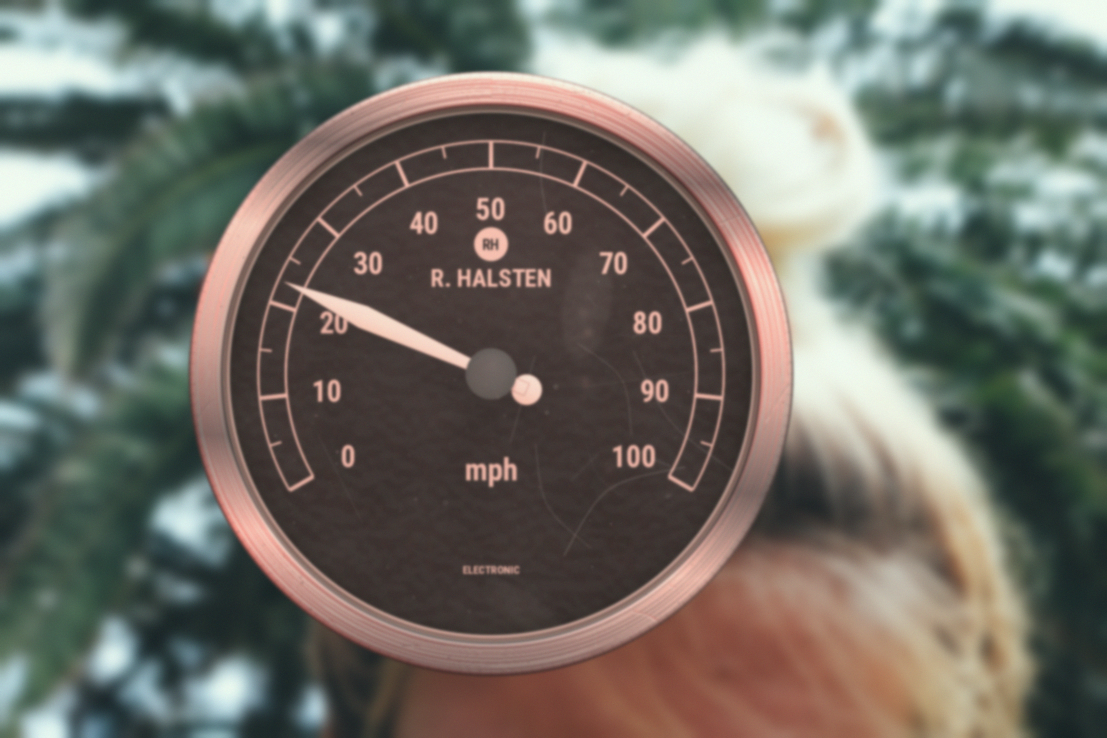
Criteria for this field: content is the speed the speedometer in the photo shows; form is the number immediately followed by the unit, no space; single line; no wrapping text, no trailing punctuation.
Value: 22.5mph
